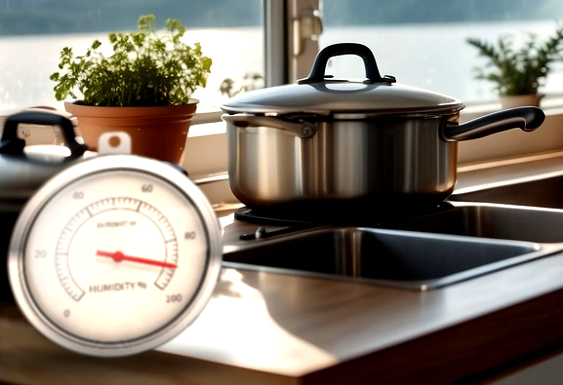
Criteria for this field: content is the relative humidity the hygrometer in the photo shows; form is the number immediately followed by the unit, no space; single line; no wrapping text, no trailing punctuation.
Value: 90%
